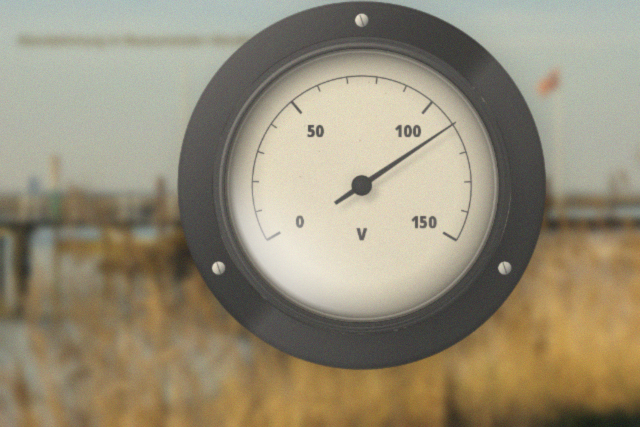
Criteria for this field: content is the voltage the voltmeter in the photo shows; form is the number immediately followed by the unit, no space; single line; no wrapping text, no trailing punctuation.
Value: 110V
